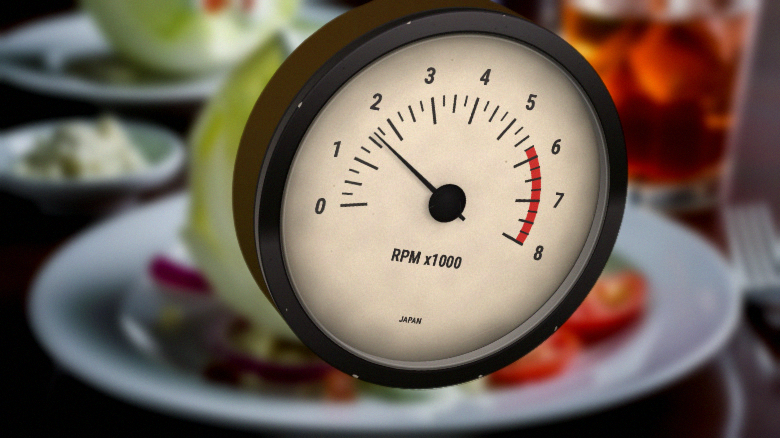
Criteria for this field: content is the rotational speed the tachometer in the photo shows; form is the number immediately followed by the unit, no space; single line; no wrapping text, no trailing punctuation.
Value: 1625rpm
